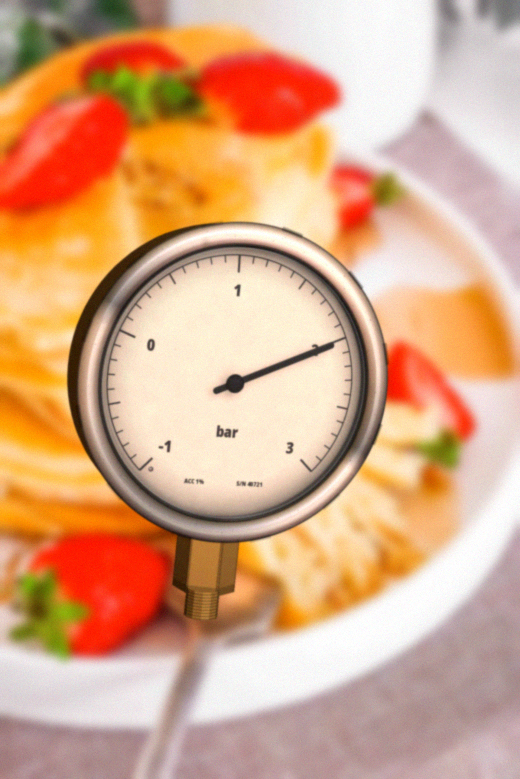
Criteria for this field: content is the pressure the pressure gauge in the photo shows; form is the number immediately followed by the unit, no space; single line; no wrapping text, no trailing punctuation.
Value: 2bar
